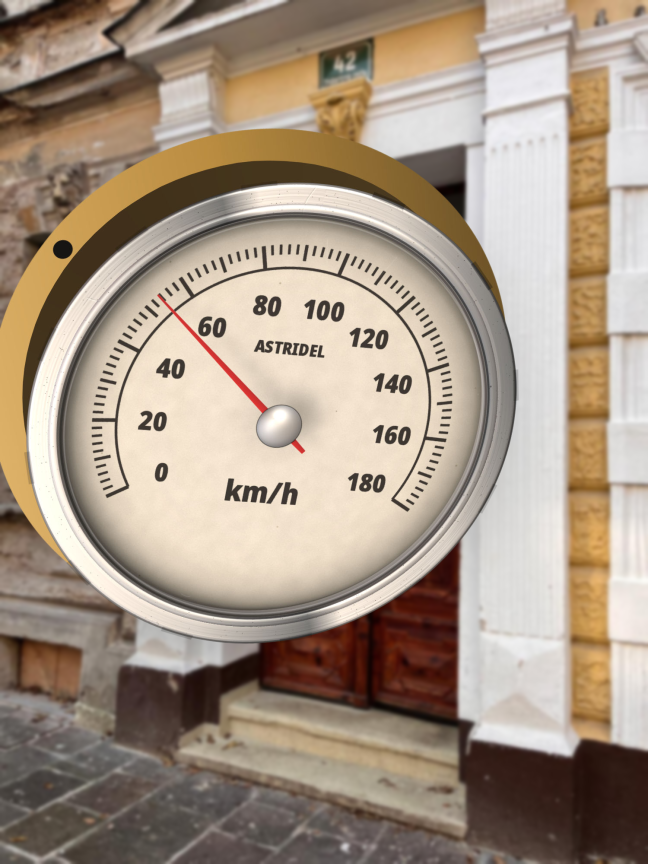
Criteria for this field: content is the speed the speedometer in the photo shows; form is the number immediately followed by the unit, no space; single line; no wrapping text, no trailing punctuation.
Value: 54km/h
